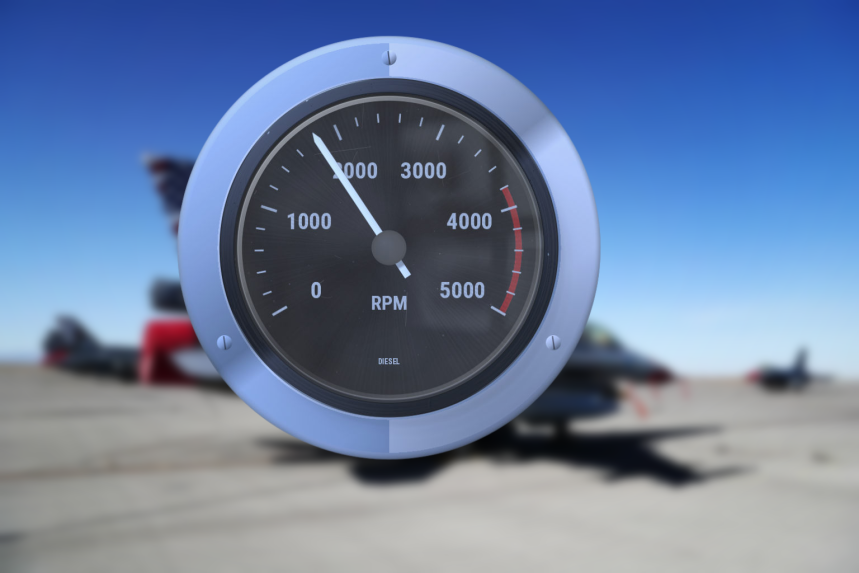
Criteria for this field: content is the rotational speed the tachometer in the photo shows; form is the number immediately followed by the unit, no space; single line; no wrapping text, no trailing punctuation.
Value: 1800rpm
